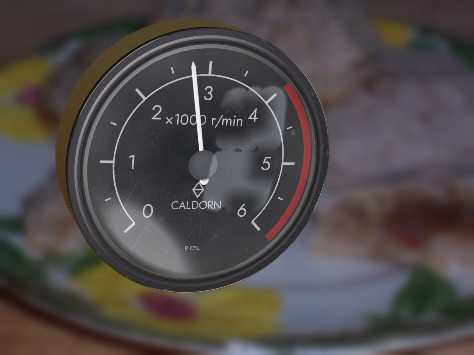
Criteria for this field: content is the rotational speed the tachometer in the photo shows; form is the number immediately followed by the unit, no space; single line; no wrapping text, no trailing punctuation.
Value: 2750rpm
